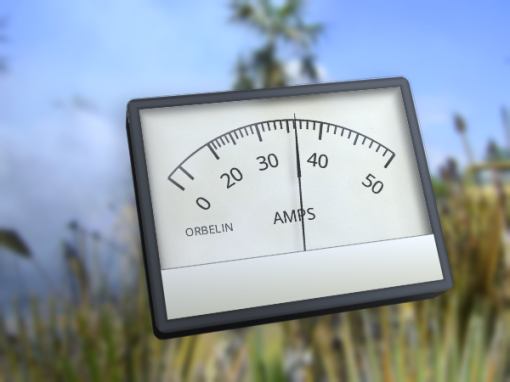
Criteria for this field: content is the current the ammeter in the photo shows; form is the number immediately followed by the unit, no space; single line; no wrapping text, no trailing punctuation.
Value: 36A
